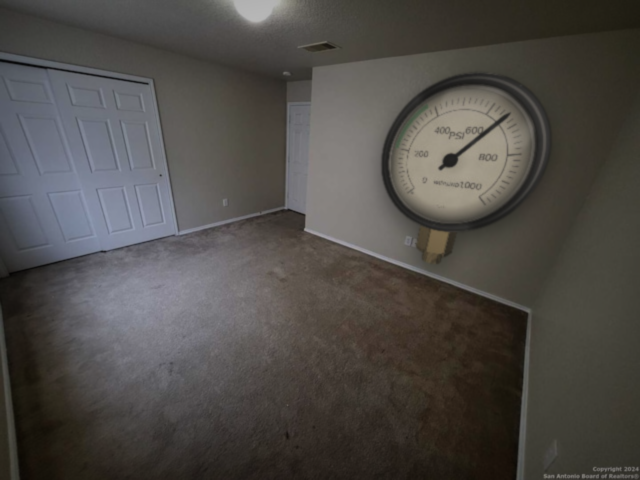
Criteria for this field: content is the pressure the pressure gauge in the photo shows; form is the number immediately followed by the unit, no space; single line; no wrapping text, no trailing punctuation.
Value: 660psi
